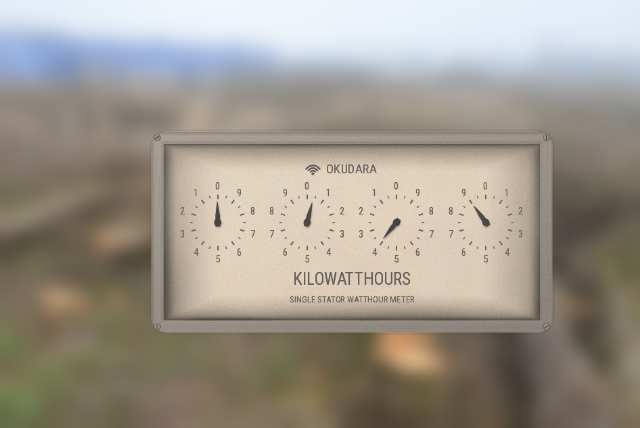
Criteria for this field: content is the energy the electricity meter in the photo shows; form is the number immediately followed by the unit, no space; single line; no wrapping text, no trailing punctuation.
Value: 39kWh
